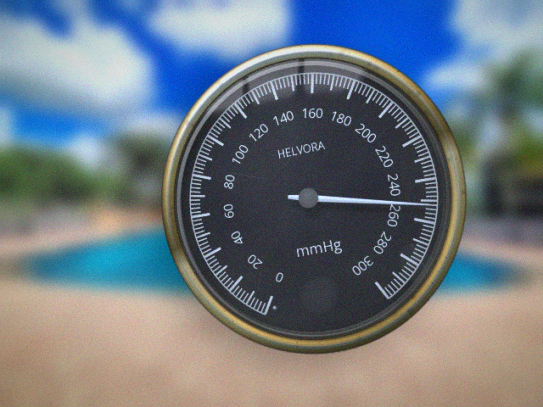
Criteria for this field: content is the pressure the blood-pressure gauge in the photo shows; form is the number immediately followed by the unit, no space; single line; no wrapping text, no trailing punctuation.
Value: 252mmHg
